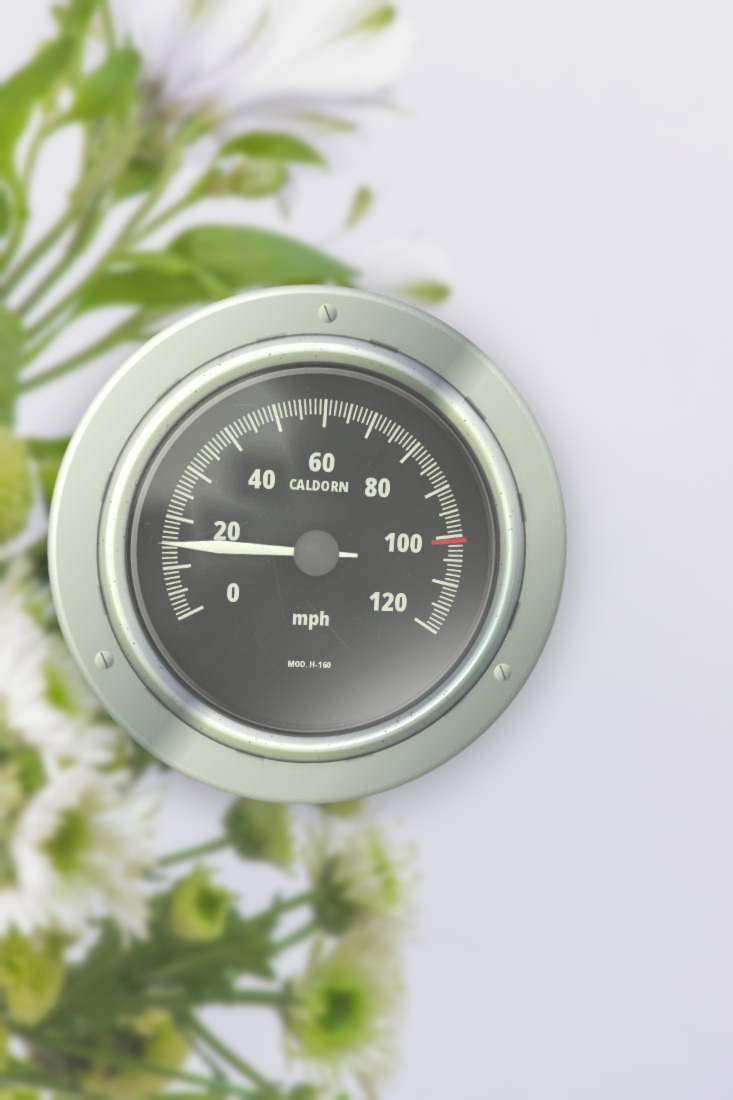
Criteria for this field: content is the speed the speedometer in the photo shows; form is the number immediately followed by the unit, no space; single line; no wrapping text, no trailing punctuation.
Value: 15mph
